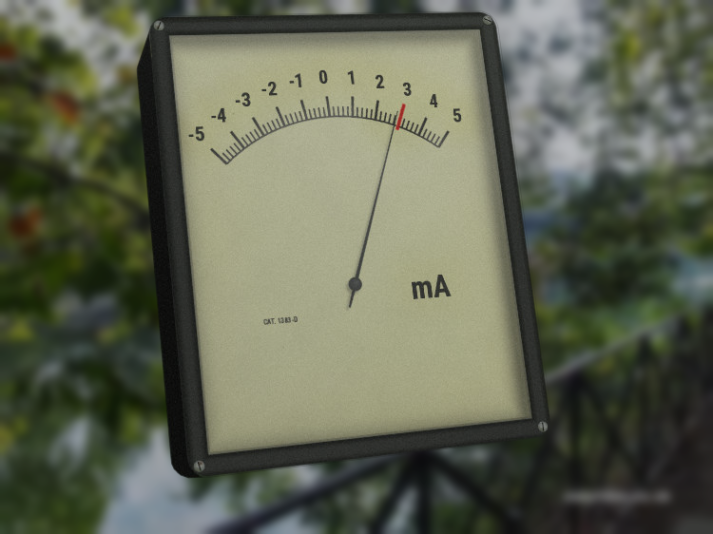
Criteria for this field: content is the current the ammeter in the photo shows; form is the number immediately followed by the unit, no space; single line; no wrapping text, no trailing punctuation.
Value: 2.8mA
